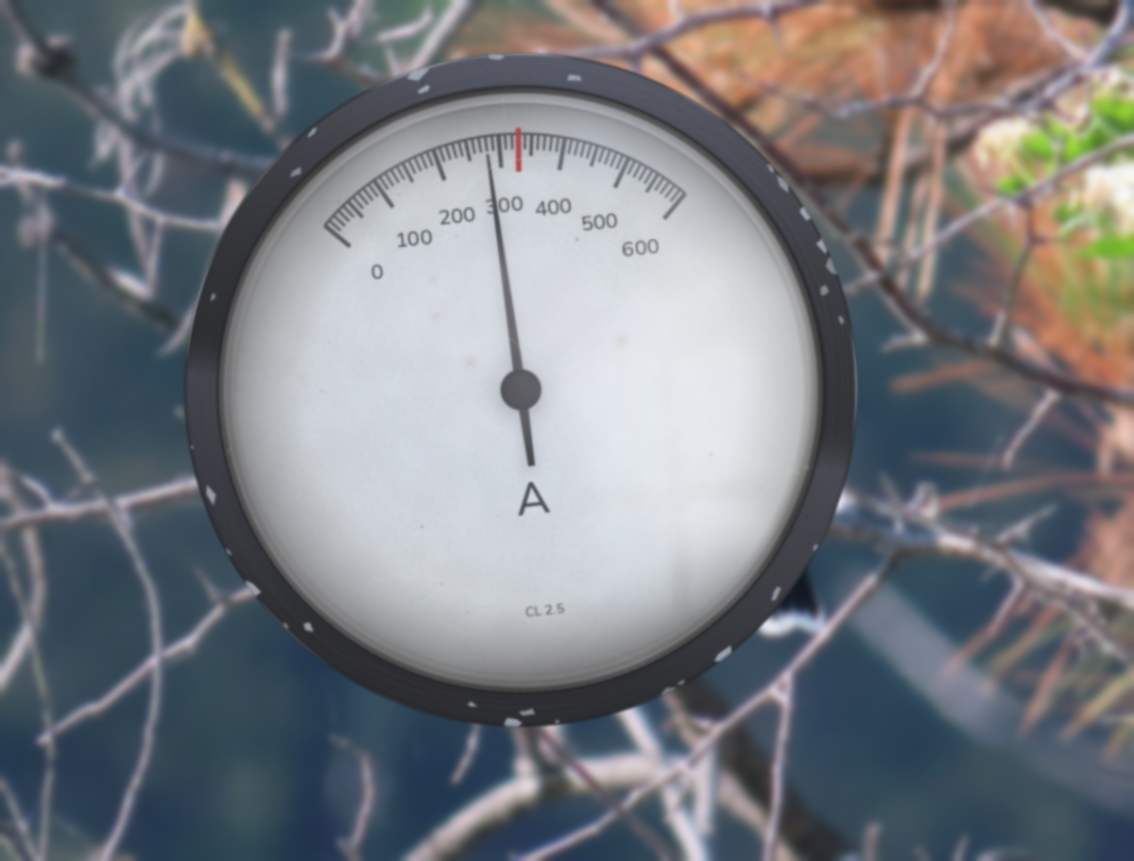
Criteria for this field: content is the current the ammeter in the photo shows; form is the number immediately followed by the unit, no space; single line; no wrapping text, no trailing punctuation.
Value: 280A
